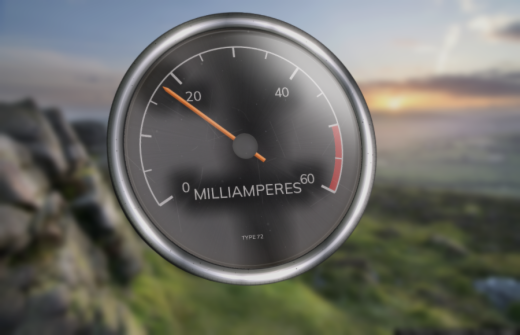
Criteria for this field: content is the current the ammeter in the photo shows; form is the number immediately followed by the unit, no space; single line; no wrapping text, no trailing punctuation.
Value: 17.5mA
